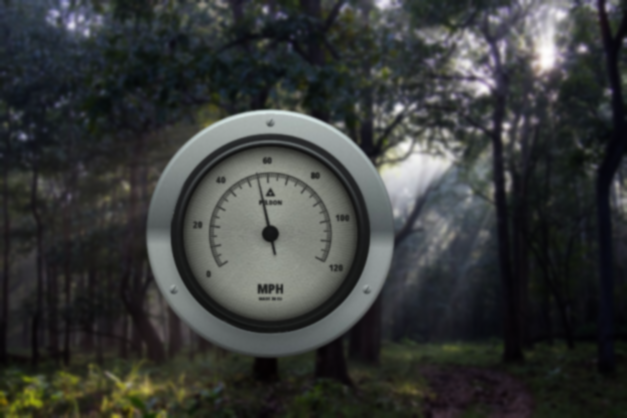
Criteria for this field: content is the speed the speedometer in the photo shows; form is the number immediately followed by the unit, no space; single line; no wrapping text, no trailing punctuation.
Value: 55mph
